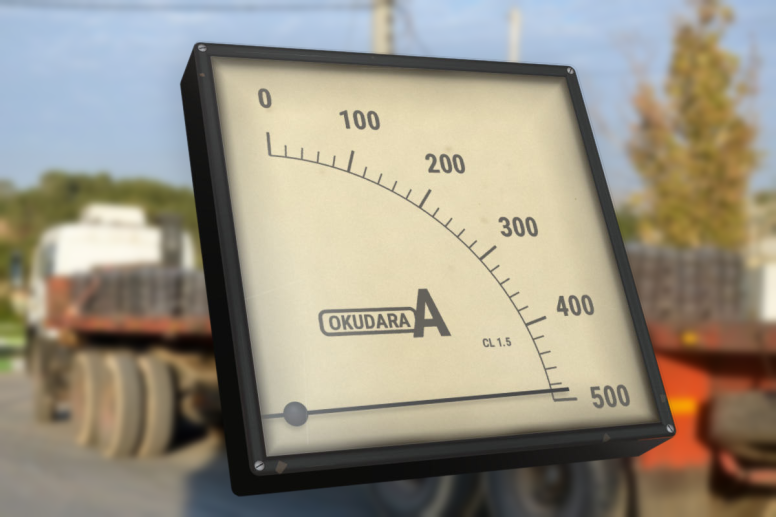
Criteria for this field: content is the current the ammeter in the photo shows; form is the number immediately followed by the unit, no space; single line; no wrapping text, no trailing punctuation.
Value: 490A
